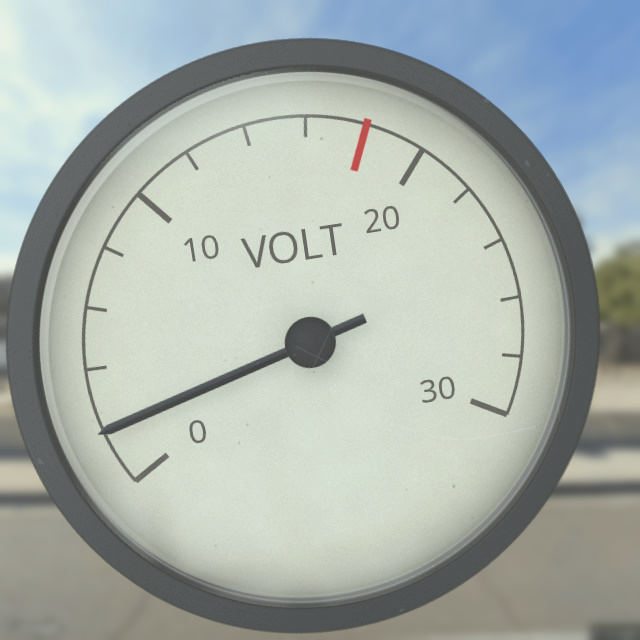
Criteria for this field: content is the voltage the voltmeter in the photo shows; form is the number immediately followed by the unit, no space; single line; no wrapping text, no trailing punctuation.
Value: 2V
